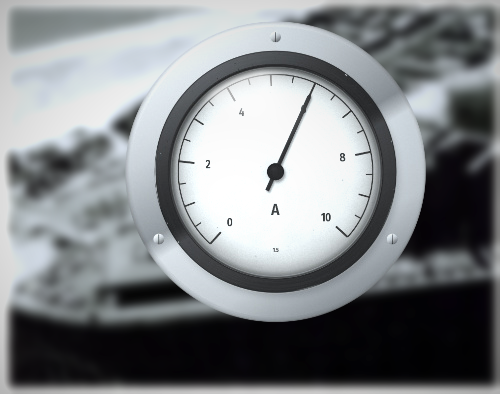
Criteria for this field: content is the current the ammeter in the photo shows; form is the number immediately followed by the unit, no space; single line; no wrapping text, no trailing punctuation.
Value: 6A
